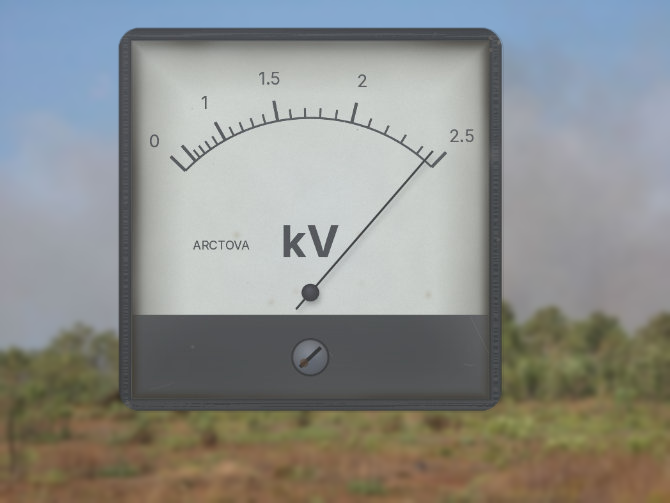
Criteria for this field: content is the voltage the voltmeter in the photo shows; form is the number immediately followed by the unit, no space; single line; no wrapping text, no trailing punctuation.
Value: 2.45kV
